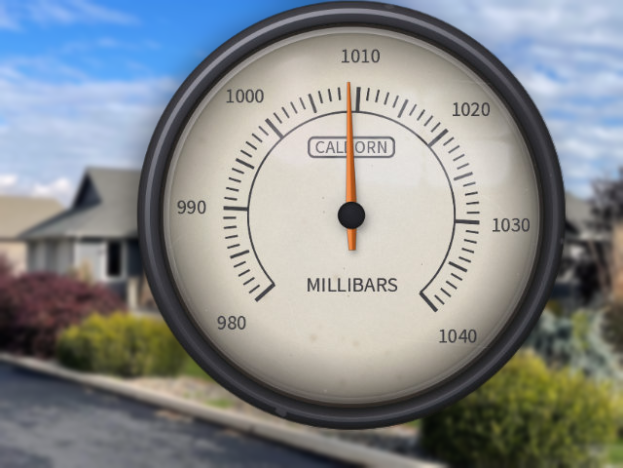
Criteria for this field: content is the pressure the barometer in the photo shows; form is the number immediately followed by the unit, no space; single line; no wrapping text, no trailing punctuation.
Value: 1009mbar
